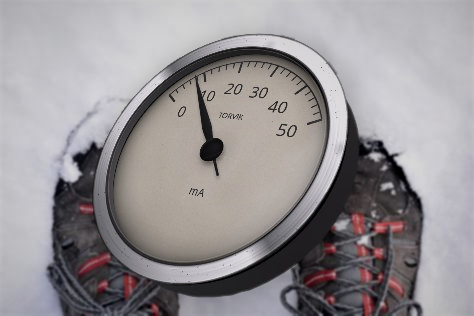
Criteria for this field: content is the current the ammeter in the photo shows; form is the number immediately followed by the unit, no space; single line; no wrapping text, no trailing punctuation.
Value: 8mA
